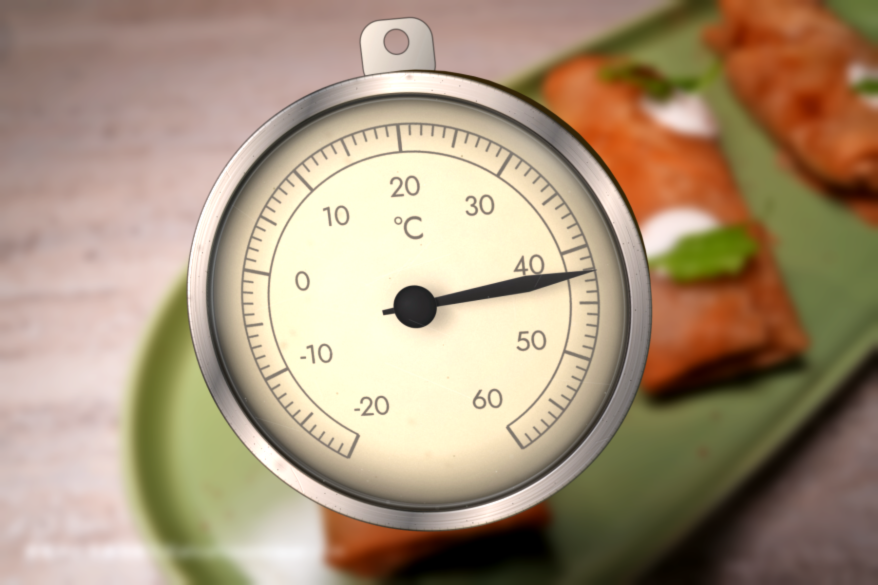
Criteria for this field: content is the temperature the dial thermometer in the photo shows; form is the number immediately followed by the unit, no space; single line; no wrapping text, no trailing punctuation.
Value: 42°C
